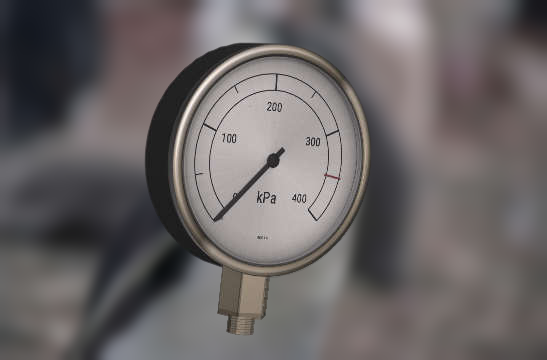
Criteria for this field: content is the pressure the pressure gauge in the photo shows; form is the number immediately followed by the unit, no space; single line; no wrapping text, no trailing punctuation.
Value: 0kPa
